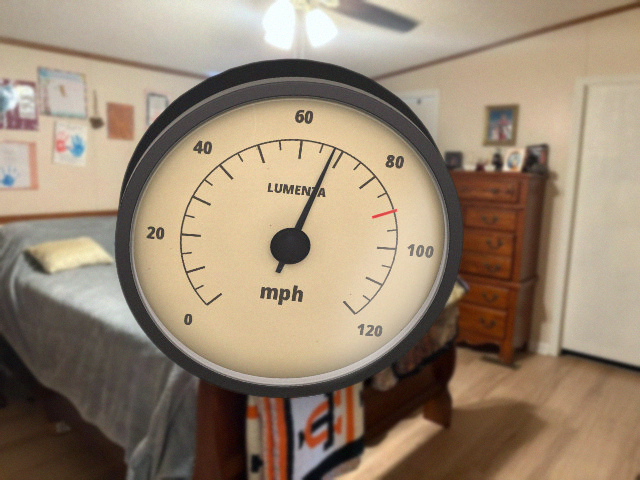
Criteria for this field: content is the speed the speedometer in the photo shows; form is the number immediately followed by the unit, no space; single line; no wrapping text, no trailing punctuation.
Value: 67.5mph
